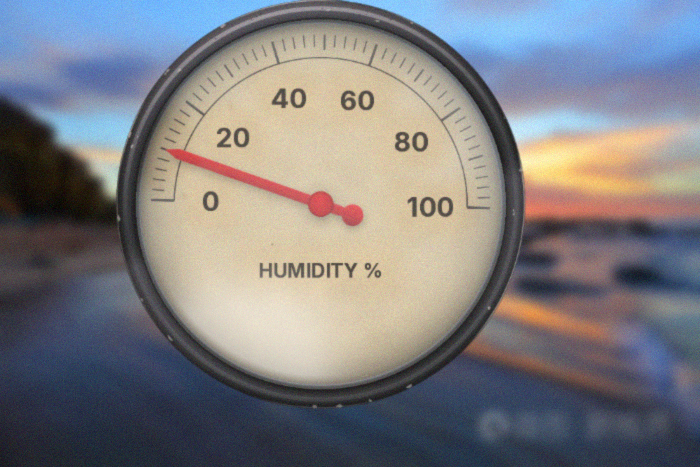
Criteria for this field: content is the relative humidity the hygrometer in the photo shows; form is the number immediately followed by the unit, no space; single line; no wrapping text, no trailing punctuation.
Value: 10%
